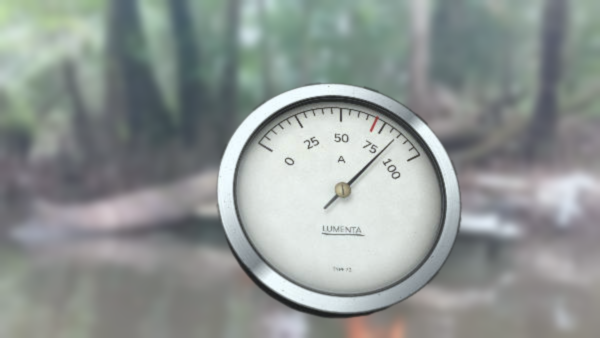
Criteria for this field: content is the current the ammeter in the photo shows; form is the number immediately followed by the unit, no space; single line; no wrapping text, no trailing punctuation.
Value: 85A
